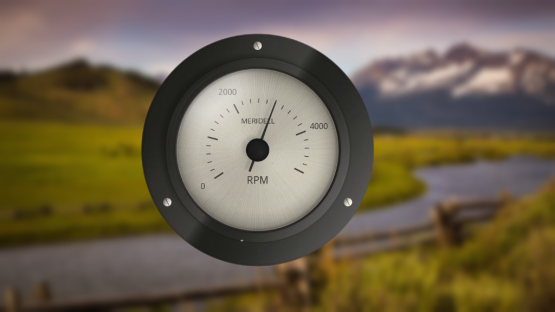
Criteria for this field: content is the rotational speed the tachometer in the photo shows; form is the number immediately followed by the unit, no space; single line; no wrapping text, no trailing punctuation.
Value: 3000rpm
